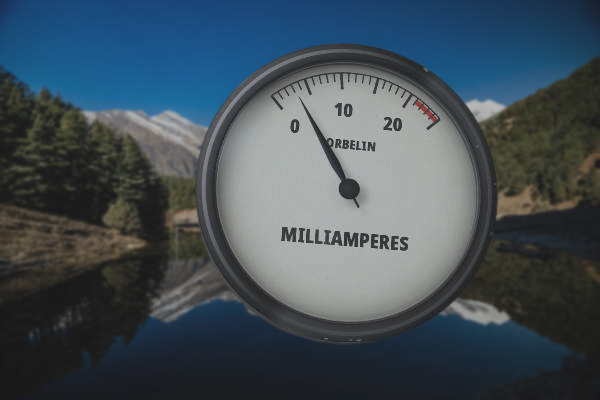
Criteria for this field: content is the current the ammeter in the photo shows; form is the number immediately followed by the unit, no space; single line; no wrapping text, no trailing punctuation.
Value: 3mA
